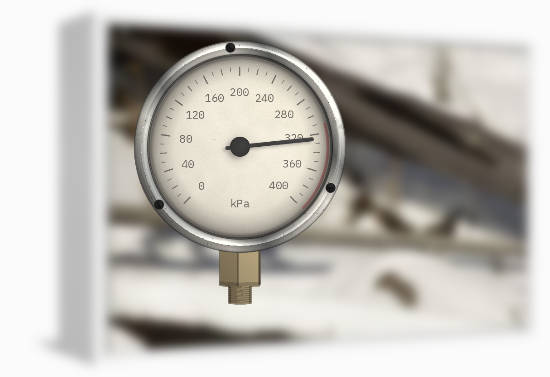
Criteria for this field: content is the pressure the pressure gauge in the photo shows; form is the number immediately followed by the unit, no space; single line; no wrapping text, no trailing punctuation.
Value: 325kPa
